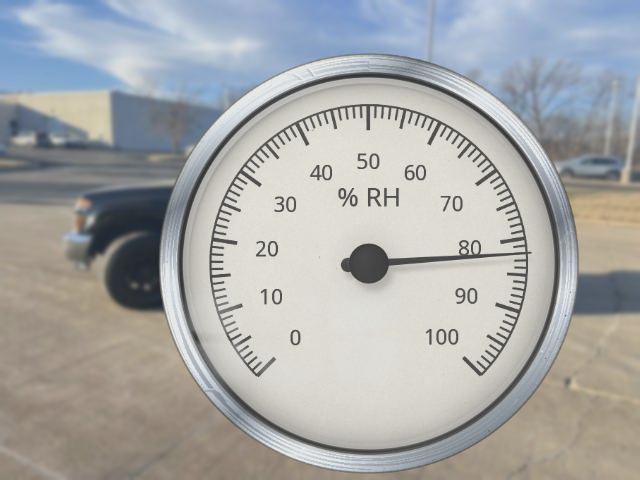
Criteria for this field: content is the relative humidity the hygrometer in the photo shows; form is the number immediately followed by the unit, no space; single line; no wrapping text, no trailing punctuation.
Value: 82%
